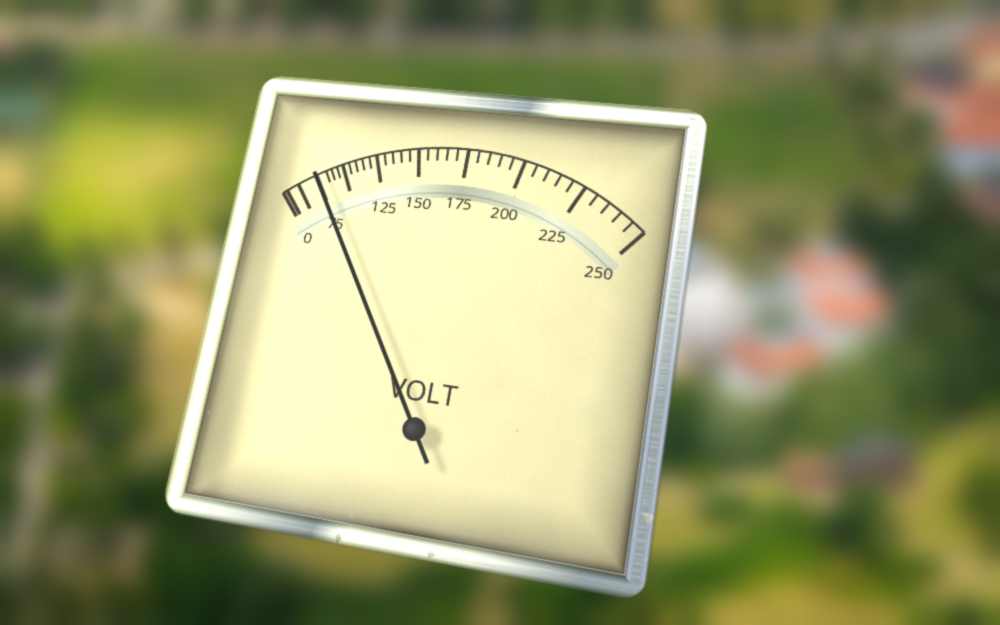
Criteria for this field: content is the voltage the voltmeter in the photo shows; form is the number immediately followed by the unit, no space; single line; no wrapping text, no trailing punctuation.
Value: 75V
